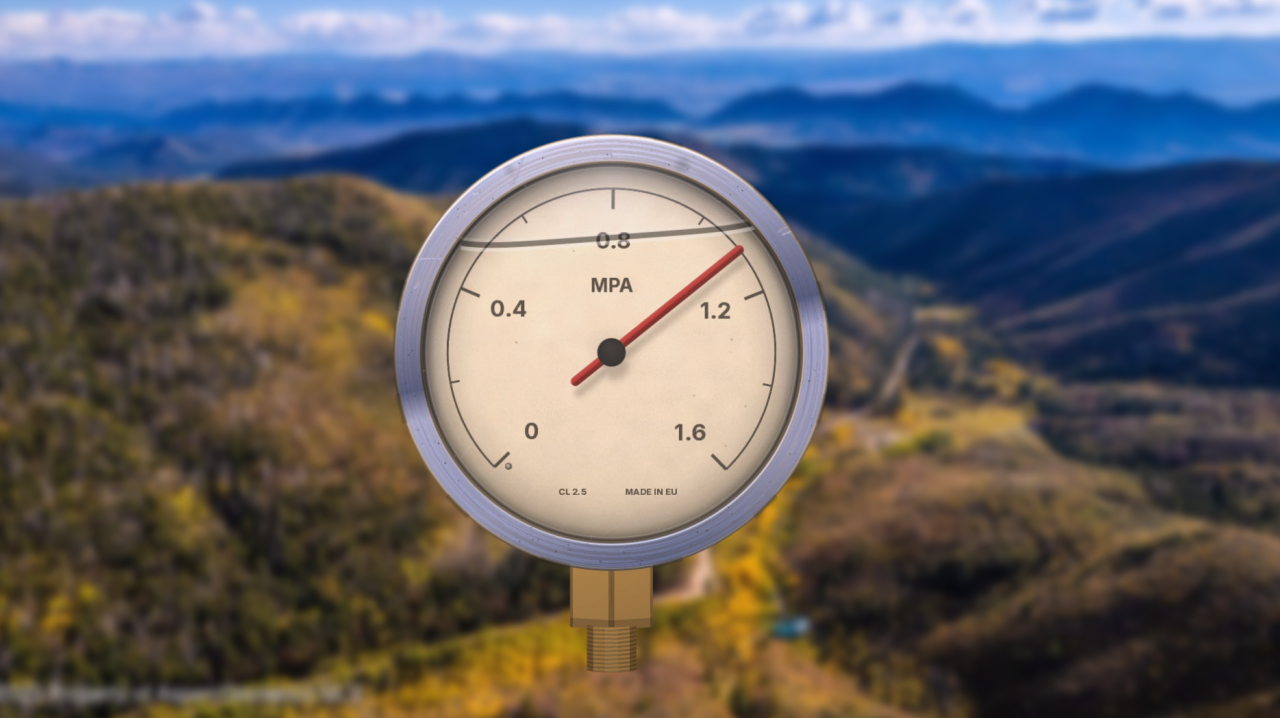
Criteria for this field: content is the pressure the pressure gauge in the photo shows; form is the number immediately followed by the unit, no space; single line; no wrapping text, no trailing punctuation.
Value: 1.1MPa
